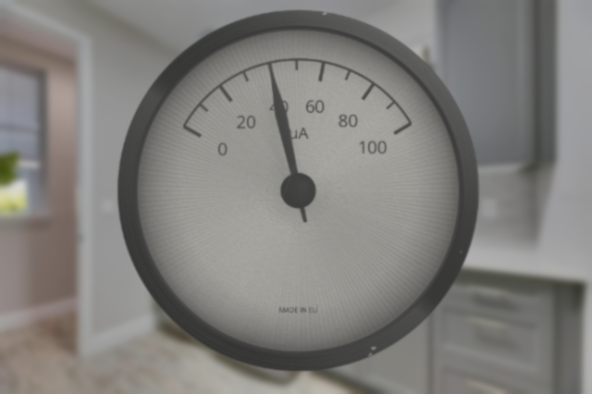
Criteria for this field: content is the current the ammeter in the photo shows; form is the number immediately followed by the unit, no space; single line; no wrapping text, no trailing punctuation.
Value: 40µA
